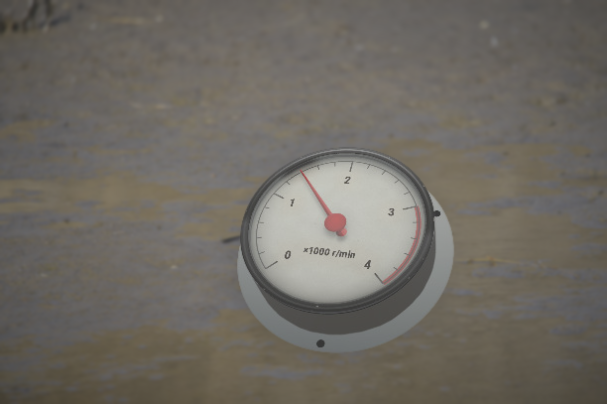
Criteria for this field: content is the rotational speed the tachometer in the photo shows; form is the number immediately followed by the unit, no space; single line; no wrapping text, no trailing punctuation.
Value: 1400rpm
